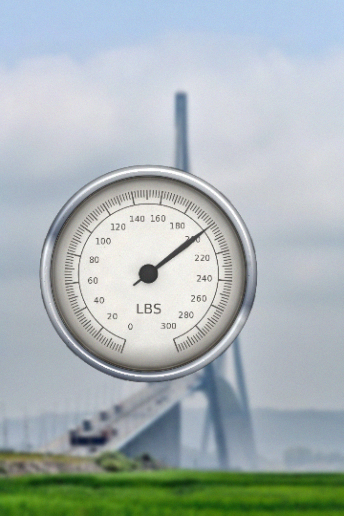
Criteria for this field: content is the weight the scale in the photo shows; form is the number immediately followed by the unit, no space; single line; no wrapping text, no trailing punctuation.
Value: 200lb
